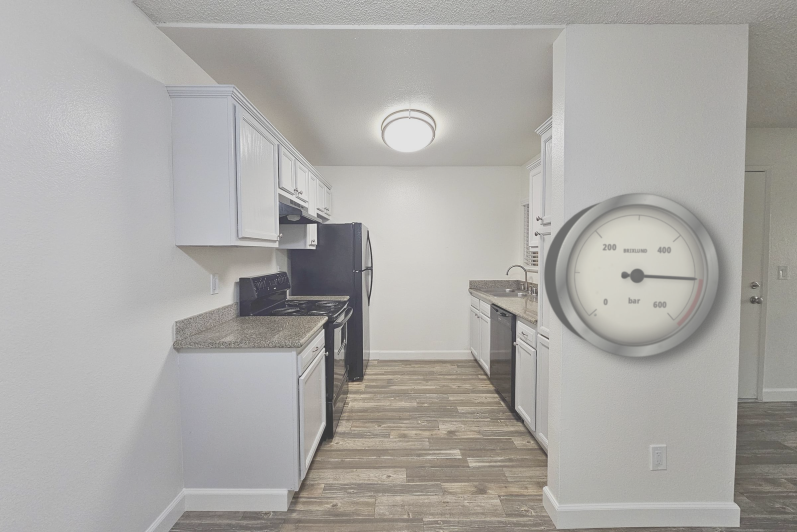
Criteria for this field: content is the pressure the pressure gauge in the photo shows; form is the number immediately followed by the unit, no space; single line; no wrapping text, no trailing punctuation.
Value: 500bar
